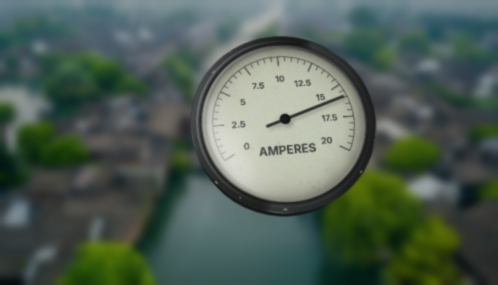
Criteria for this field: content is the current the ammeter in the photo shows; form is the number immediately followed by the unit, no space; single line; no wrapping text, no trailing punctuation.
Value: 16A
